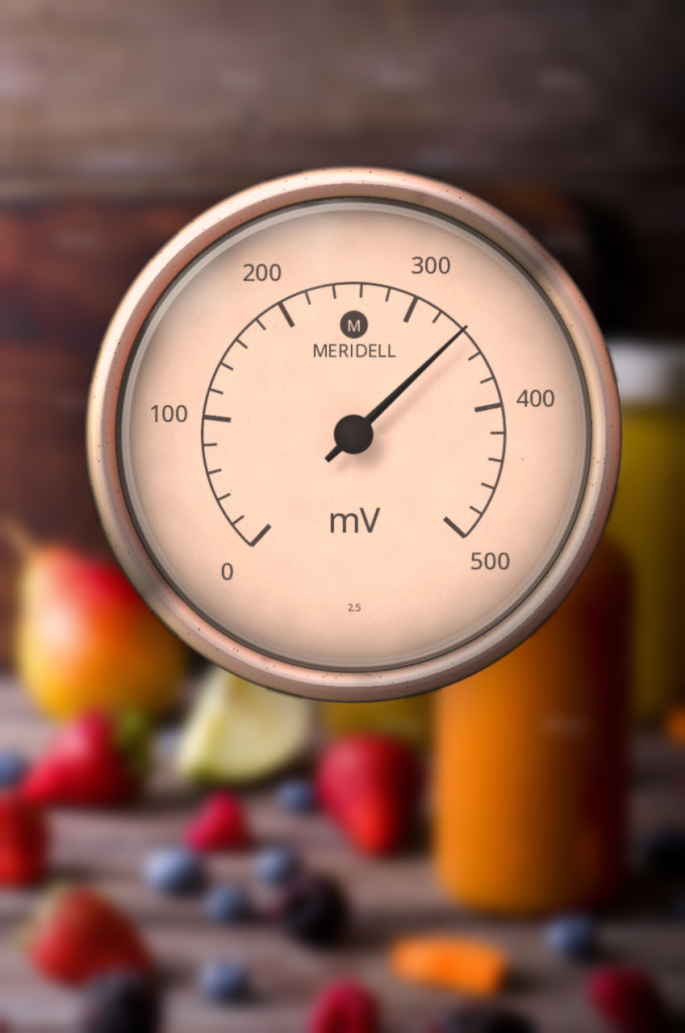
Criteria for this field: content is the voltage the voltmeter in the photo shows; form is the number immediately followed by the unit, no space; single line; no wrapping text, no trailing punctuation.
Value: 340mV
